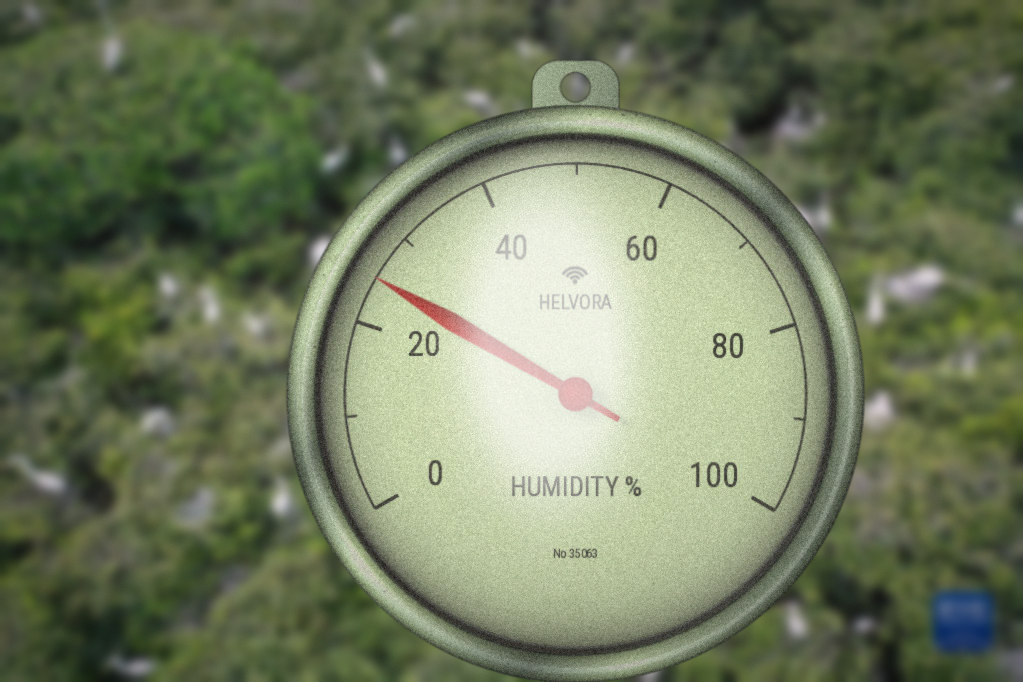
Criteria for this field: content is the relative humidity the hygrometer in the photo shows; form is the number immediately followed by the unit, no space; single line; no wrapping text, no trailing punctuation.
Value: 25%
